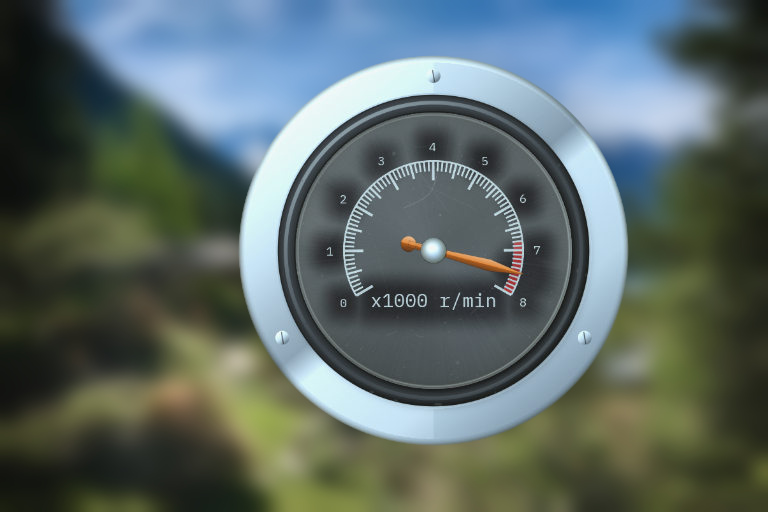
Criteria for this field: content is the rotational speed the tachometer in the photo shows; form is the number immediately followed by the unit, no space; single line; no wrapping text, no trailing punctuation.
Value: 7500rpm
